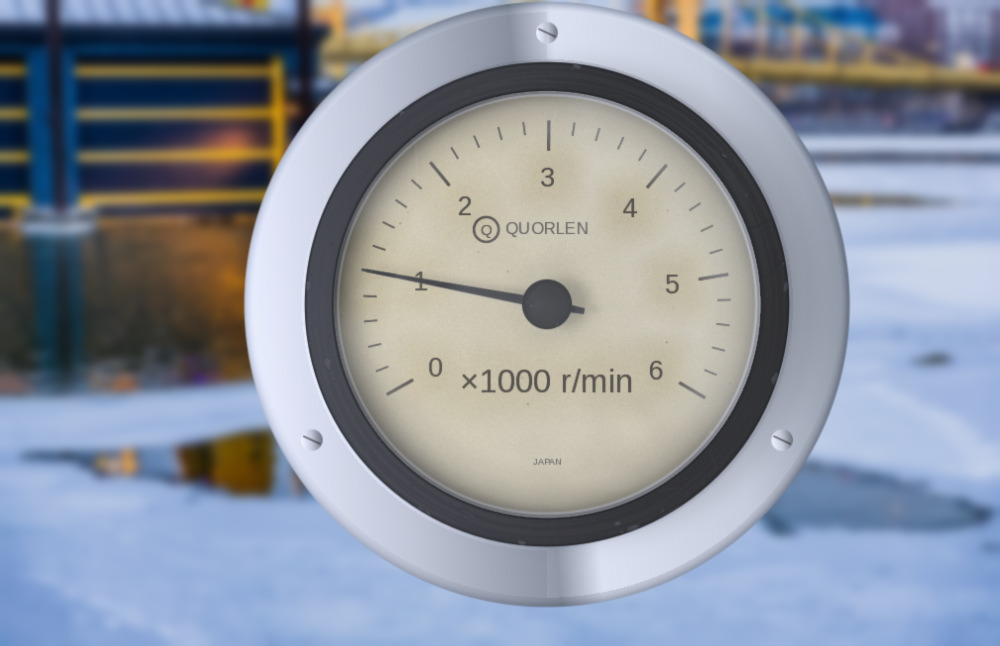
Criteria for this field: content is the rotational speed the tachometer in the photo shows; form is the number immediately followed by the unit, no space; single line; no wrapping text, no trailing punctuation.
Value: 1000rpm
